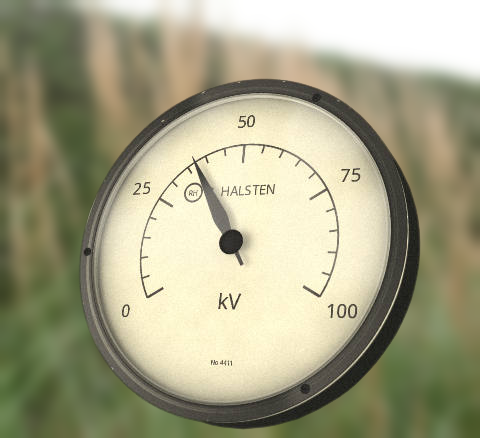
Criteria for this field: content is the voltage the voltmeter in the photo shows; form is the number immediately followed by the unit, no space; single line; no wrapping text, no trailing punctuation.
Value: 37.5kV
